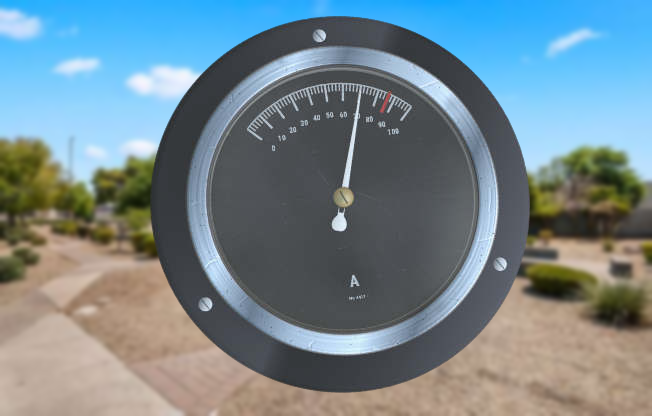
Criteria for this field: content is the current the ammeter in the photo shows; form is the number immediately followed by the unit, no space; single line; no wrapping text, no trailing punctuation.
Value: 70A
